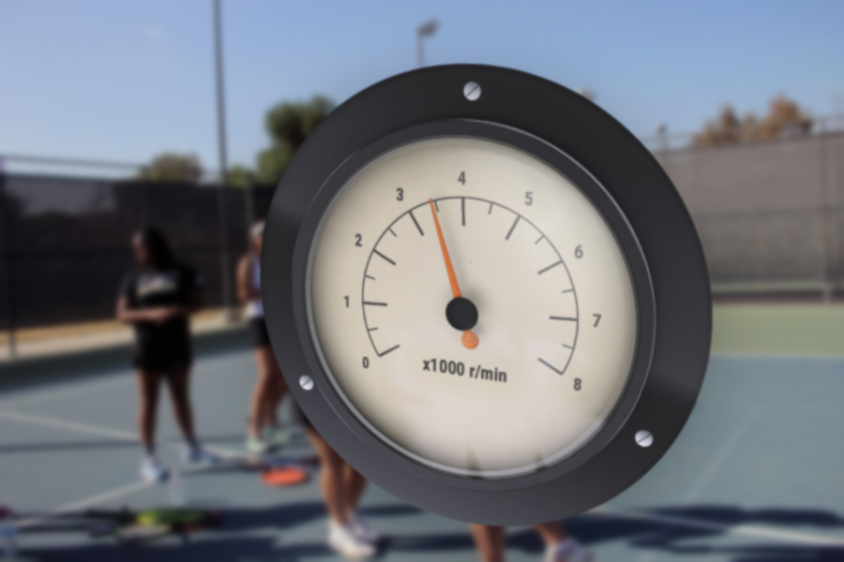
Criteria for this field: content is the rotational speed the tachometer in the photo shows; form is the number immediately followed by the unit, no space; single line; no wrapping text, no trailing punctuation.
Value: 3500rpm
